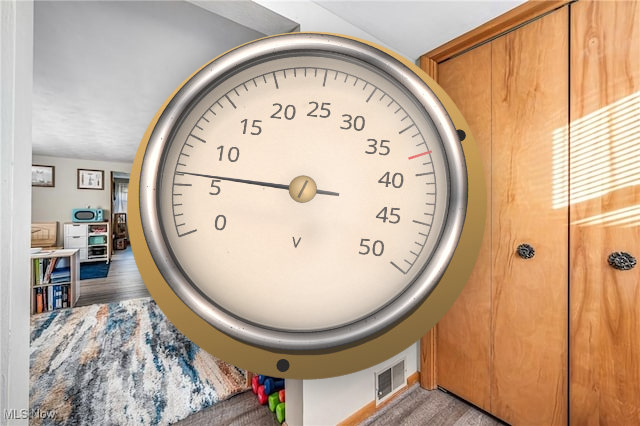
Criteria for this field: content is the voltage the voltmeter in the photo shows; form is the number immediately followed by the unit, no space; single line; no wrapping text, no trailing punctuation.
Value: 6V
